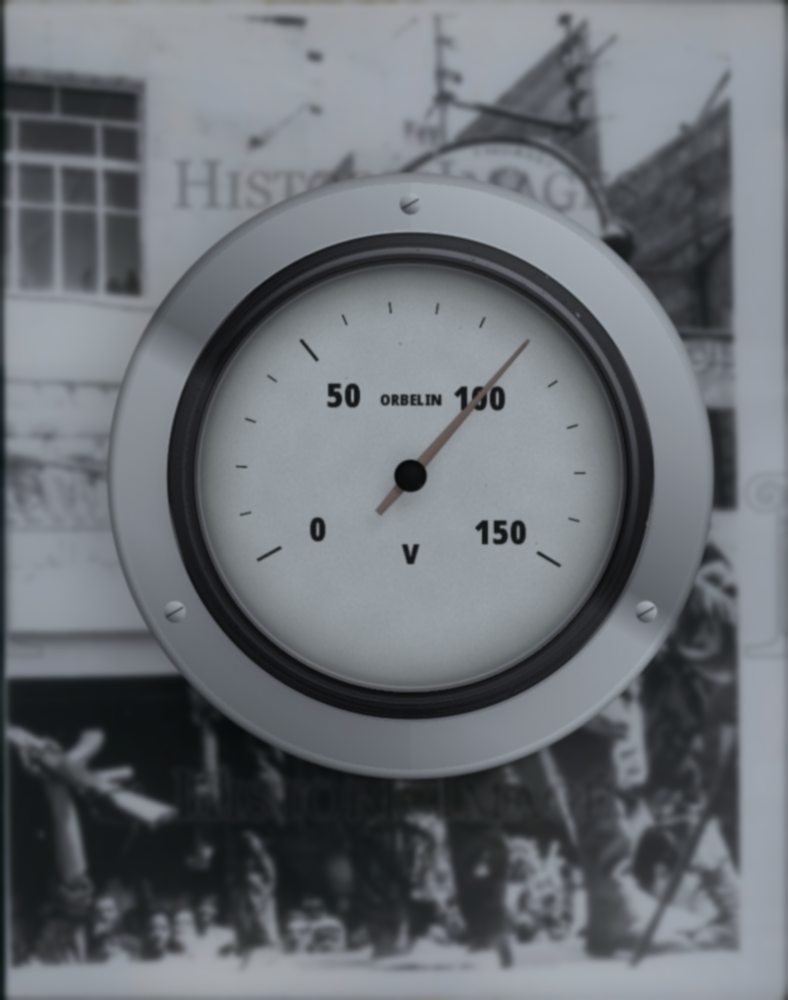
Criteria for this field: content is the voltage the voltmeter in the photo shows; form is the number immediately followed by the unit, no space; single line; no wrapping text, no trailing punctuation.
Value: 100V
